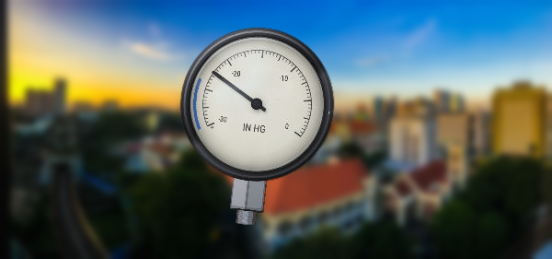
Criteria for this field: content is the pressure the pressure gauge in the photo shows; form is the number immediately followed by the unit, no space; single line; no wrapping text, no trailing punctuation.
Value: -22.5inHg
